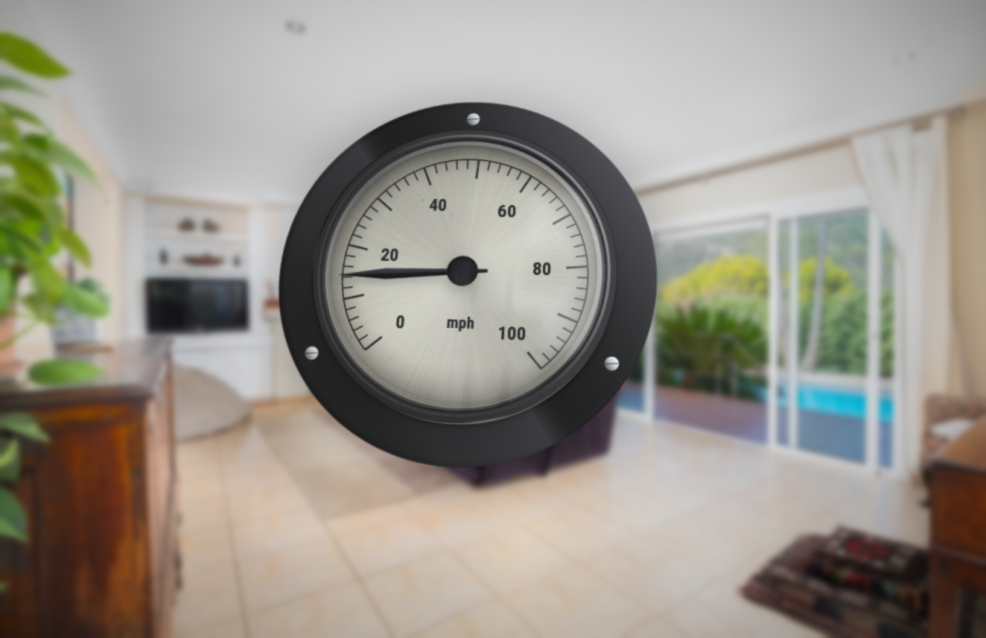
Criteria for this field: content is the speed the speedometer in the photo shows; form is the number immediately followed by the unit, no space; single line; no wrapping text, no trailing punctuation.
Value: 14mph
